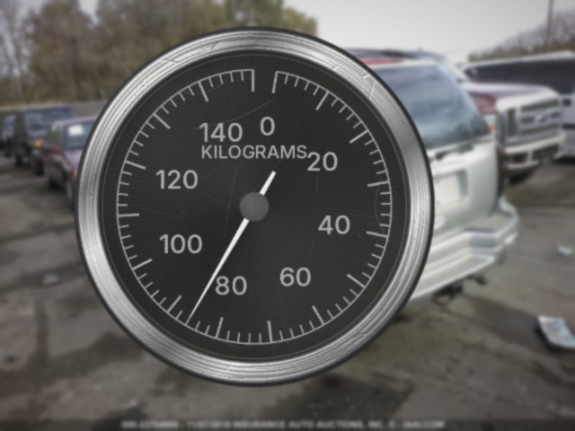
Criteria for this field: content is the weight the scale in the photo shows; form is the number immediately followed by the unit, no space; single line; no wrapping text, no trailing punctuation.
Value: 86kg
